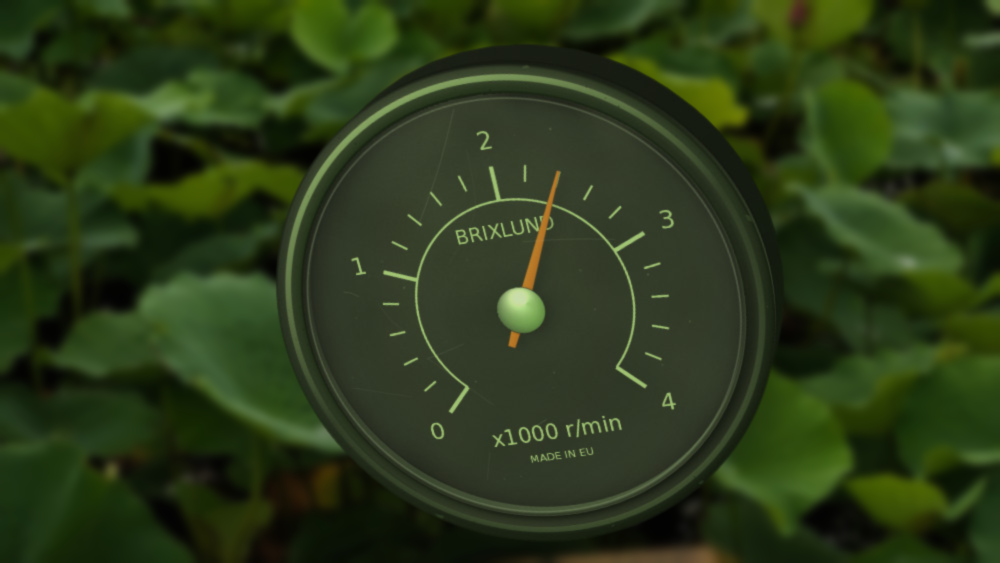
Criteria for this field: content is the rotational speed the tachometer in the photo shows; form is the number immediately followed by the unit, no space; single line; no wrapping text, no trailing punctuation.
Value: 2400rpm
